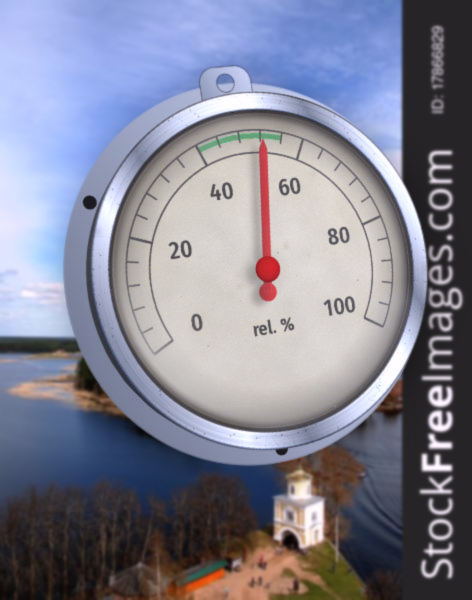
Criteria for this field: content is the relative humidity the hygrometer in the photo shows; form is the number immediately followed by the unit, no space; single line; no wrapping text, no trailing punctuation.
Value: 52%
